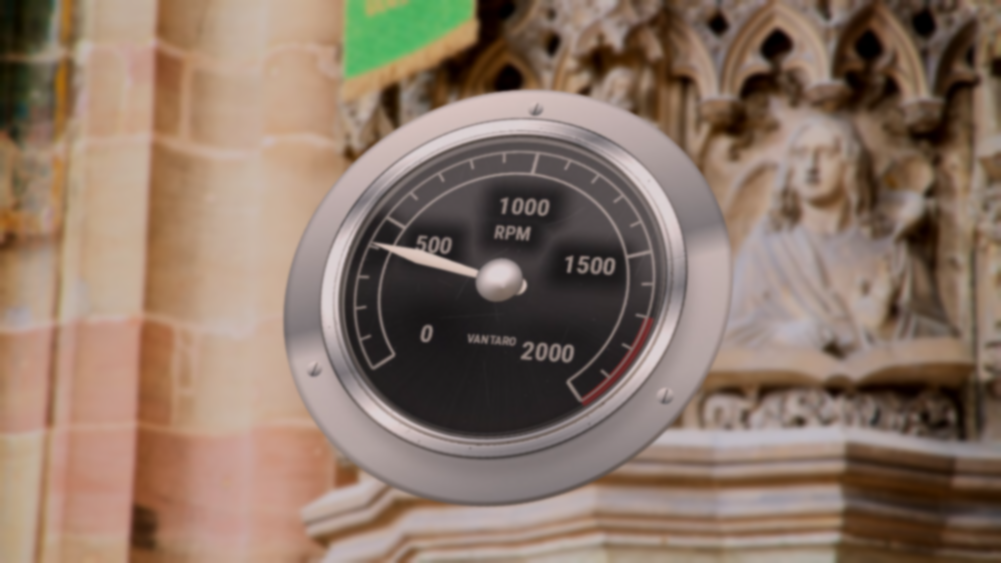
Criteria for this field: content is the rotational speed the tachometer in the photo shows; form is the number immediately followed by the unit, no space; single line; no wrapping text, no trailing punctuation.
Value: 400rpm
